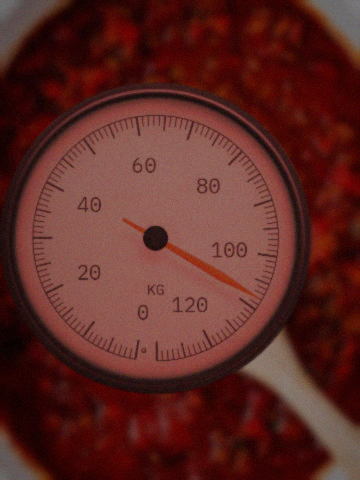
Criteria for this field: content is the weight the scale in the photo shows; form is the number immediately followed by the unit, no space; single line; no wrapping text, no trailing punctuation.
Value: 108kg
